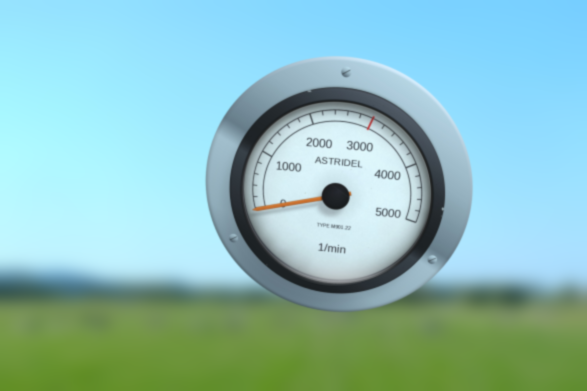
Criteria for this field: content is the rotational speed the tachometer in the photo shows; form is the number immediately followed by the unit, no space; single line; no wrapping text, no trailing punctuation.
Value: 0rpm
